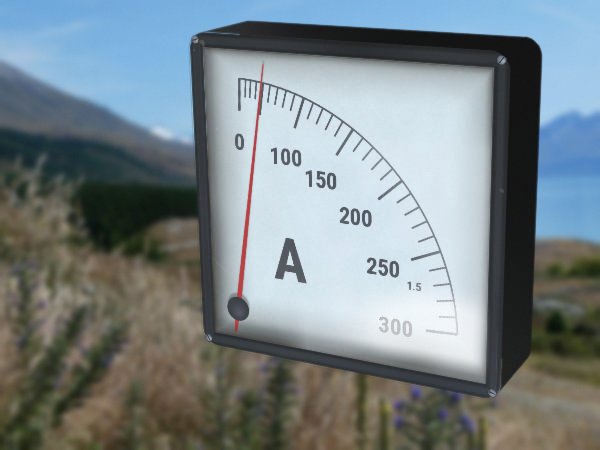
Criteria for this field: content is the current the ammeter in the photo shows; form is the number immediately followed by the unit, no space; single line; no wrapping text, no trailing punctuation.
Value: 50A
